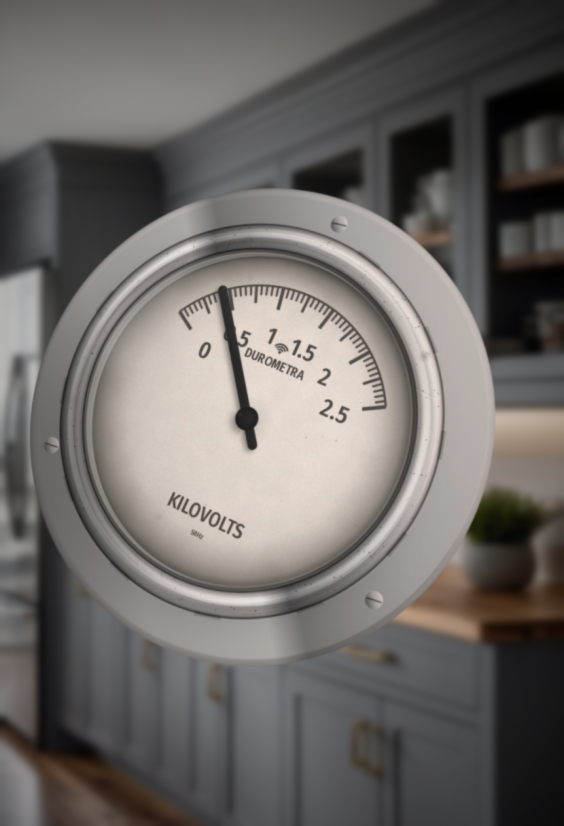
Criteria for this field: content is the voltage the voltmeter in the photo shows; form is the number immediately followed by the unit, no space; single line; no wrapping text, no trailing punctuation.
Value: 0.45kV
